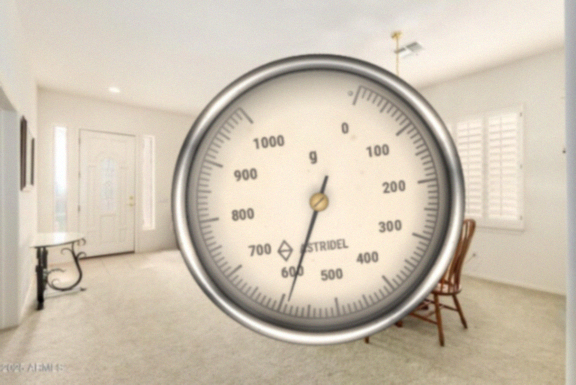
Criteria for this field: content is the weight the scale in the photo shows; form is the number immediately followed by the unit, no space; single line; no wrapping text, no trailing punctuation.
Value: 590g
